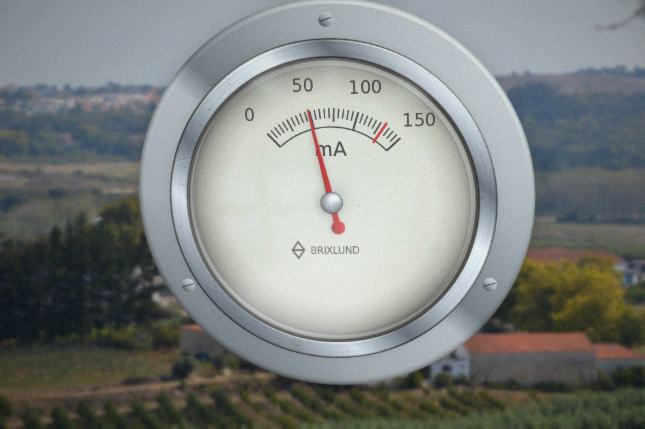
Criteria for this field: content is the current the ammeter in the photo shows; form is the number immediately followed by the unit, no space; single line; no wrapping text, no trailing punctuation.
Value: 50mA
